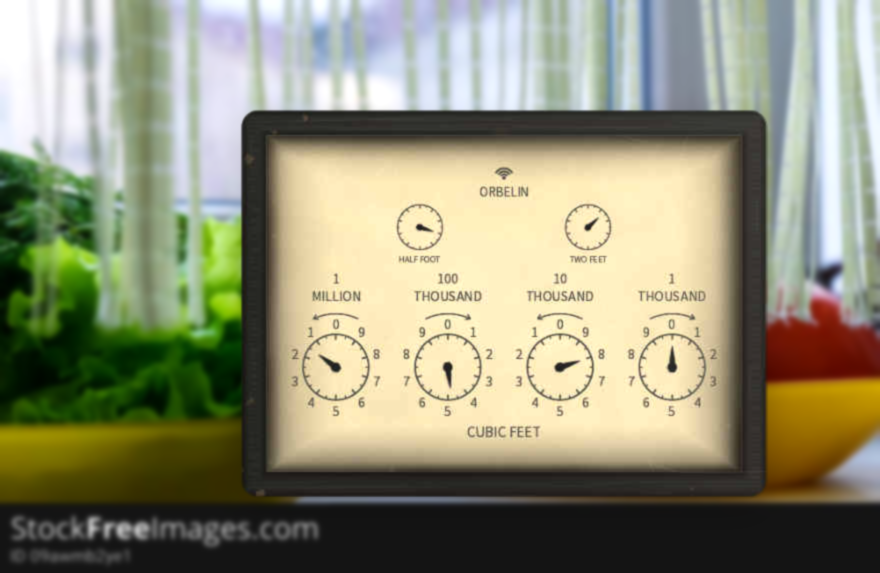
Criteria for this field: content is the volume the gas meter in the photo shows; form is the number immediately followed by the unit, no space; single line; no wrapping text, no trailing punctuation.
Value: 148000ft³
